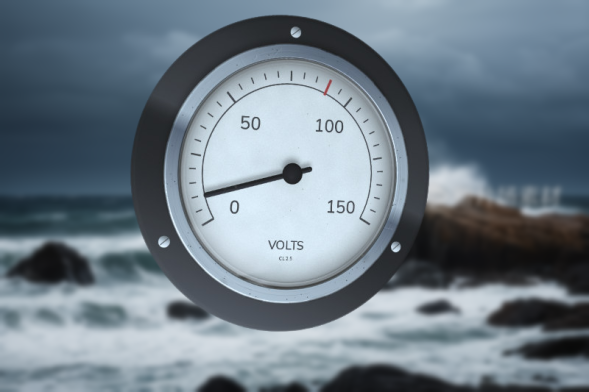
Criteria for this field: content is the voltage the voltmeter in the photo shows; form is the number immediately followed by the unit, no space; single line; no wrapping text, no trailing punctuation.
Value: 10V
